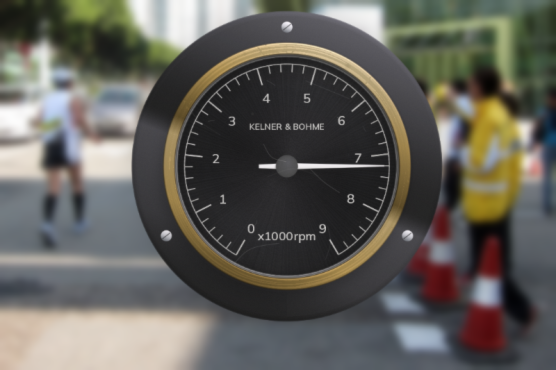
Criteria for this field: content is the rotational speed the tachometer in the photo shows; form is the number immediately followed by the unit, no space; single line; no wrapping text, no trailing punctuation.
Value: 7200rpm
